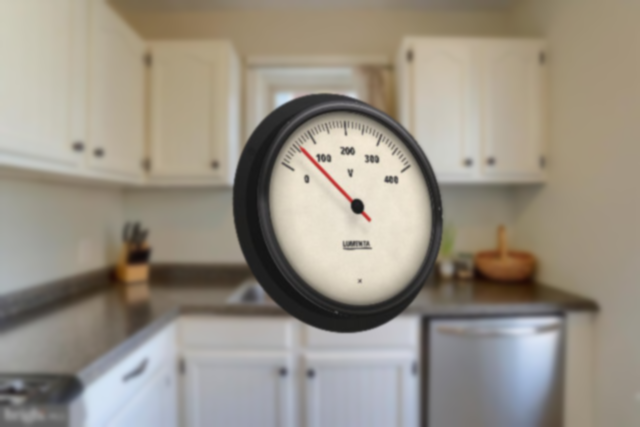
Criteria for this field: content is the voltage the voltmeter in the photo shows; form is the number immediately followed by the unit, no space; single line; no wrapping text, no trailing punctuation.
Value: 50V
